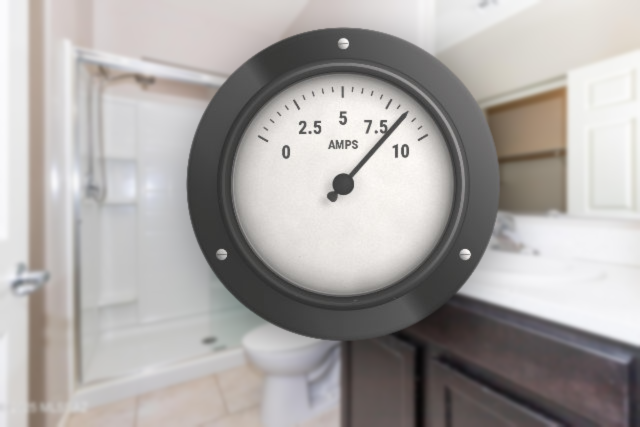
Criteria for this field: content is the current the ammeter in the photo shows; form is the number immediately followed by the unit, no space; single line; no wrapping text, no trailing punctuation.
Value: 8.5A
